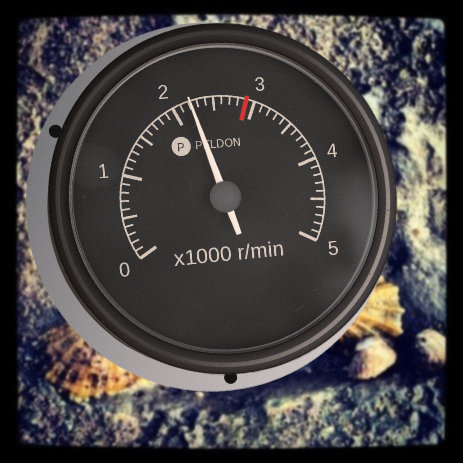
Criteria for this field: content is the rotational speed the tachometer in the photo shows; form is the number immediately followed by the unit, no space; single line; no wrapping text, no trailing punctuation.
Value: 2200rpm
